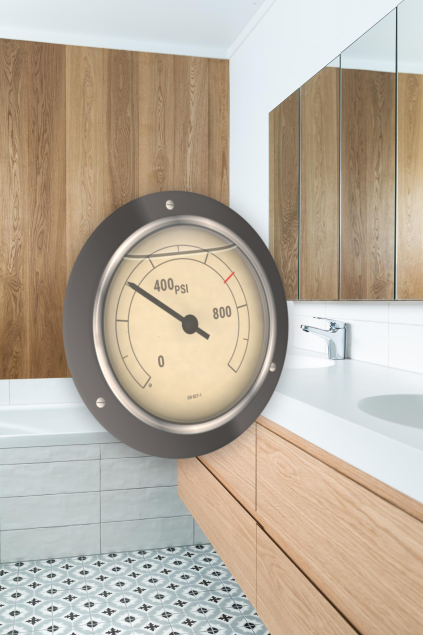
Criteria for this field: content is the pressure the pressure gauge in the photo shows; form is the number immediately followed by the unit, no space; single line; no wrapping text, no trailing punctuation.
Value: 300psi
